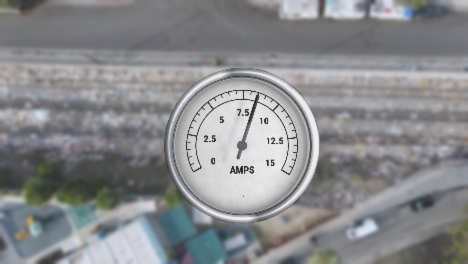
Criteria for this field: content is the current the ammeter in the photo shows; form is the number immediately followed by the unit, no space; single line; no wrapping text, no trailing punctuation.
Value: 8.5A
